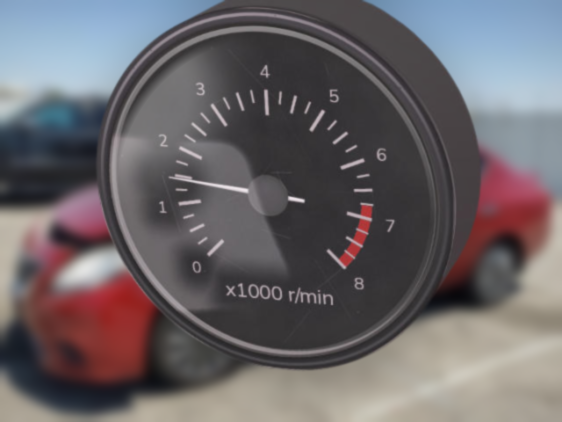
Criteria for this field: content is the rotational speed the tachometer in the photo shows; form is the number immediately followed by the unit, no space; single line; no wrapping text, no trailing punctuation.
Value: 1500rpm
